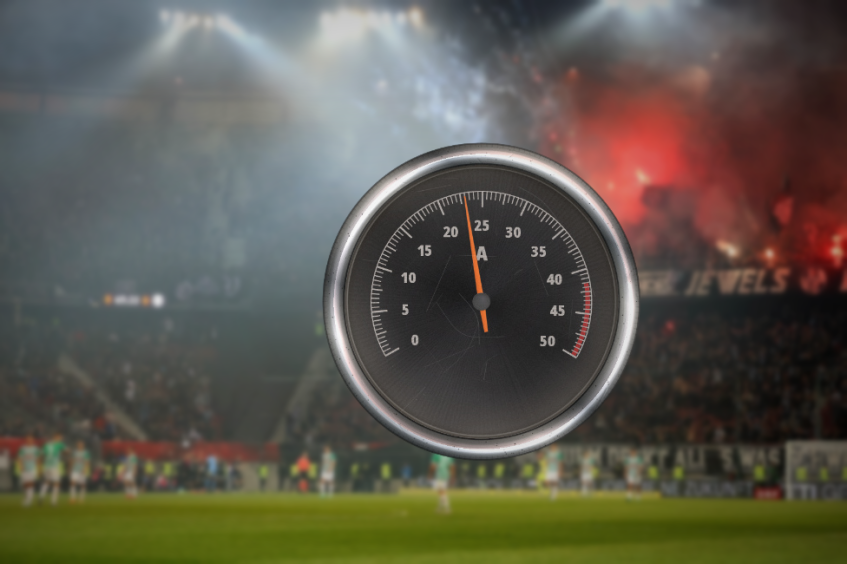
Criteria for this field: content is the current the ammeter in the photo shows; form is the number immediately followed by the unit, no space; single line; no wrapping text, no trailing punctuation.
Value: 23A
